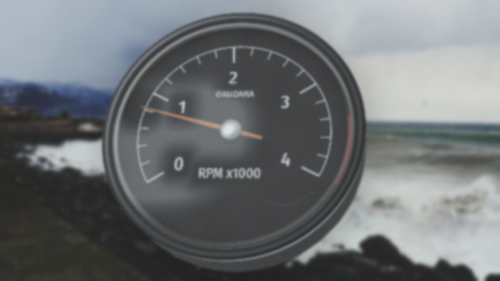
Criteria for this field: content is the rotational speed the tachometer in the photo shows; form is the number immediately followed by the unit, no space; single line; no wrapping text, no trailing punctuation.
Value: 800rpm
